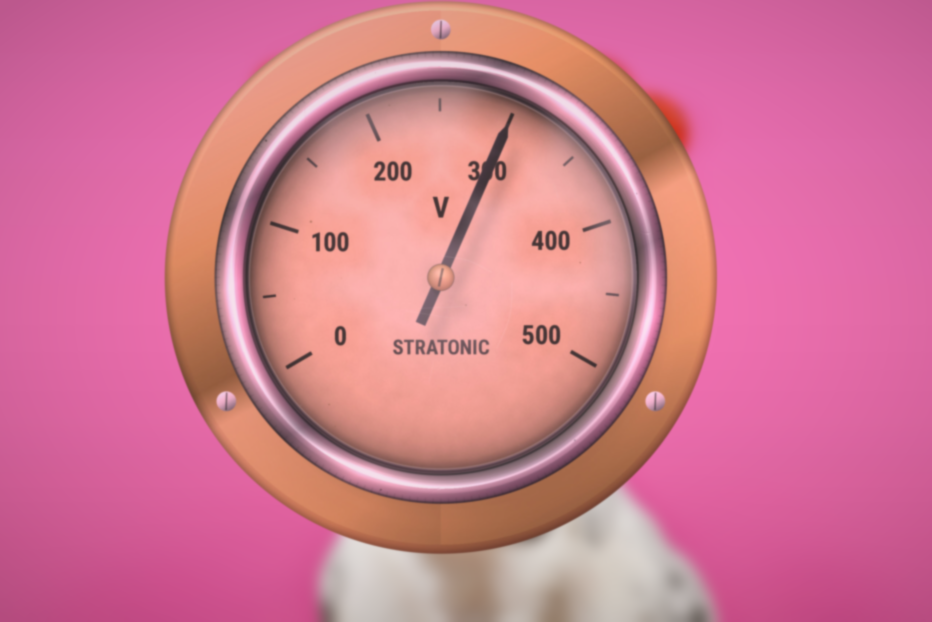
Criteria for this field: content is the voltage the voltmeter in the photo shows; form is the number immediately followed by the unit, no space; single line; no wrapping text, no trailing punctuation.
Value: 300V
